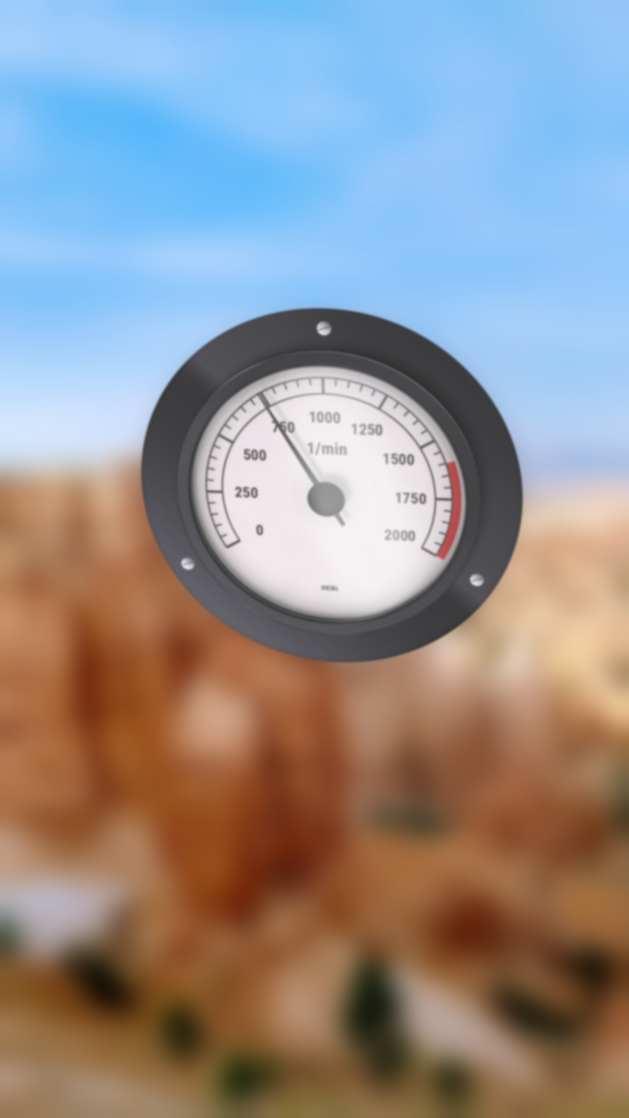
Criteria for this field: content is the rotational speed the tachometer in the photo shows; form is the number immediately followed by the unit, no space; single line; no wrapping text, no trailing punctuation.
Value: 750rpm
